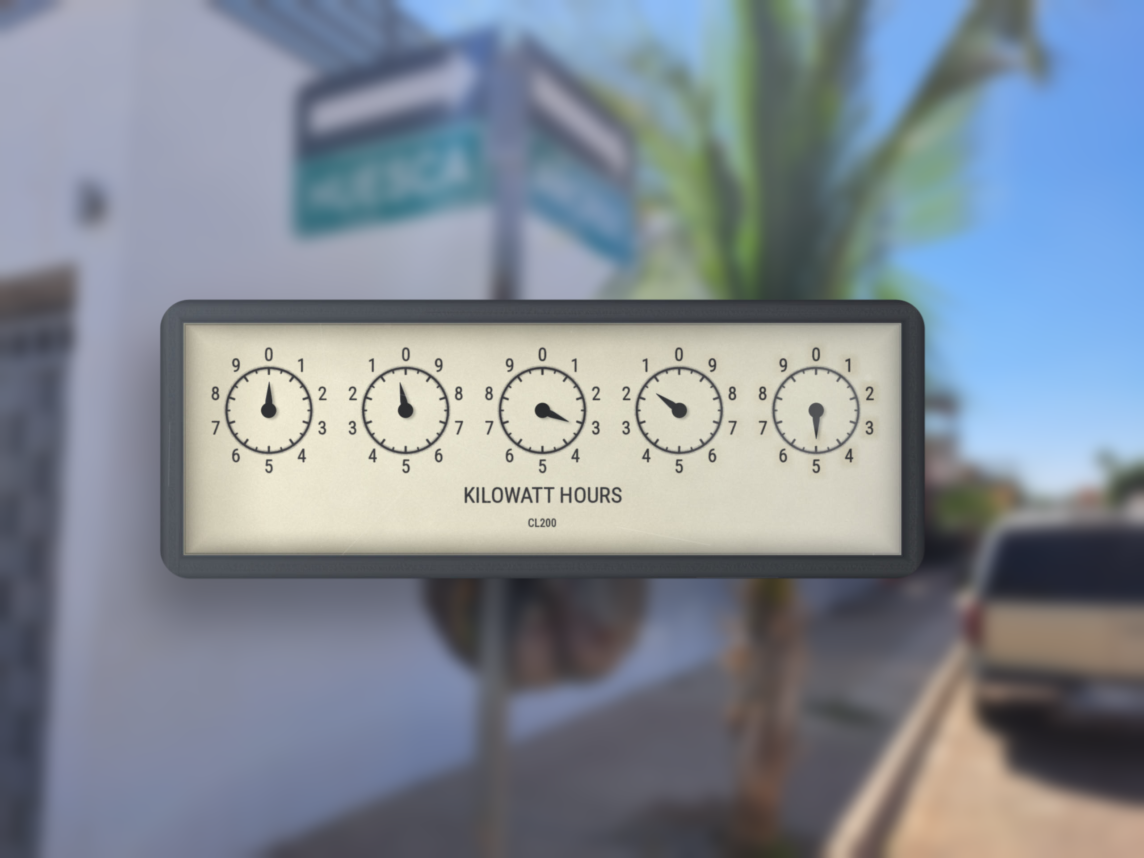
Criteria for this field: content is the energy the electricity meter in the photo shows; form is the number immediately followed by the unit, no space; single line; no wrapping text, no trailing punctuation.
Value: 315kWh
